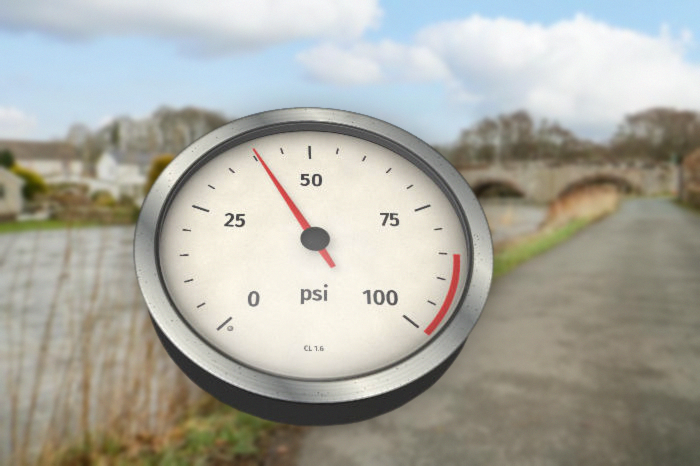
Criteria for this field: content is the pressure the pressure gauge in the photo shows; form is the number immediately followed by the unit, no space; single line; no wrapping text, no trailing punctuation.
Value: 40psi
